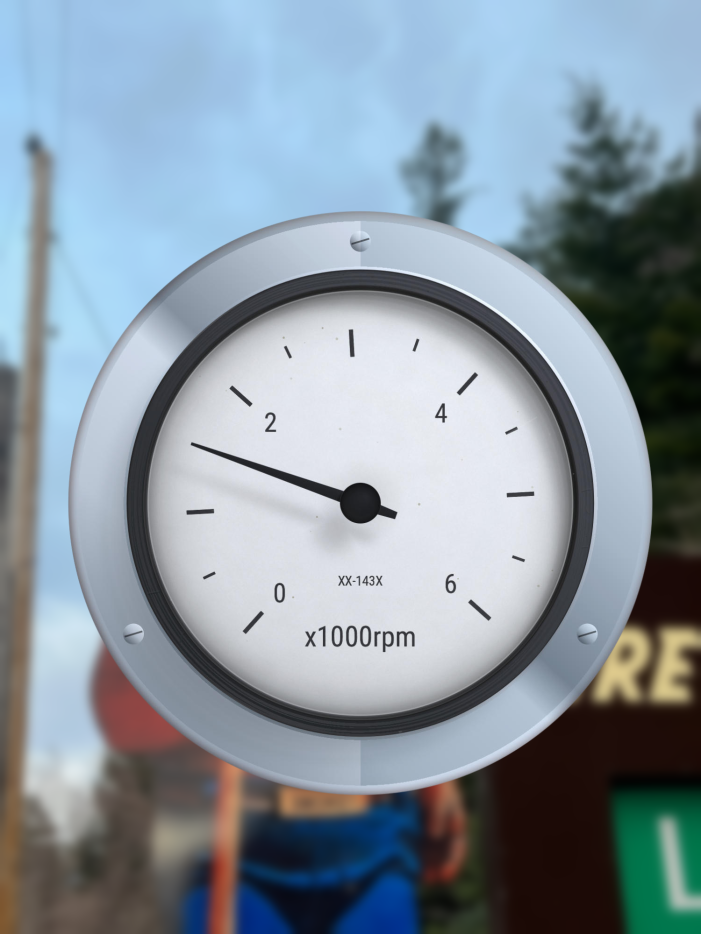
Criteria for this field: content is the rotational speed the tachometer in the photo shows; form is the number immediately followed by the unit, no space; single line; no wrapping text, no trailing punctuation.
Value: 1500rpm
